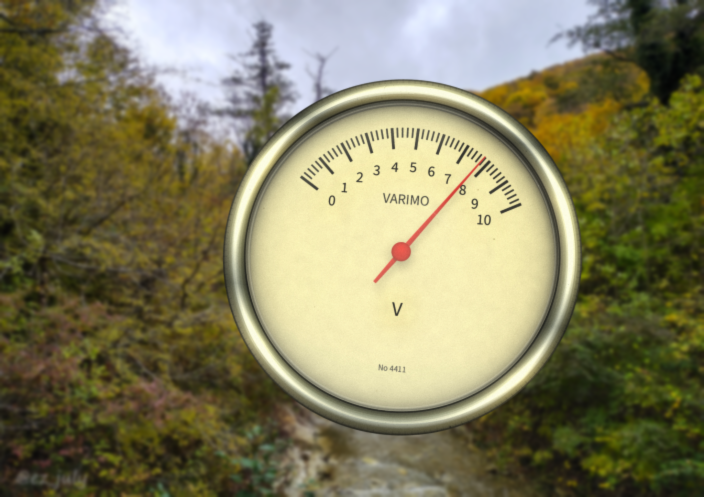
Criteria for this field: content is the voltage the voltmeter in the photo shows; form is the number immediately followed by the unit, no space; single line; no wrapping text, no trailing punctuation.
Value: 7.8V
